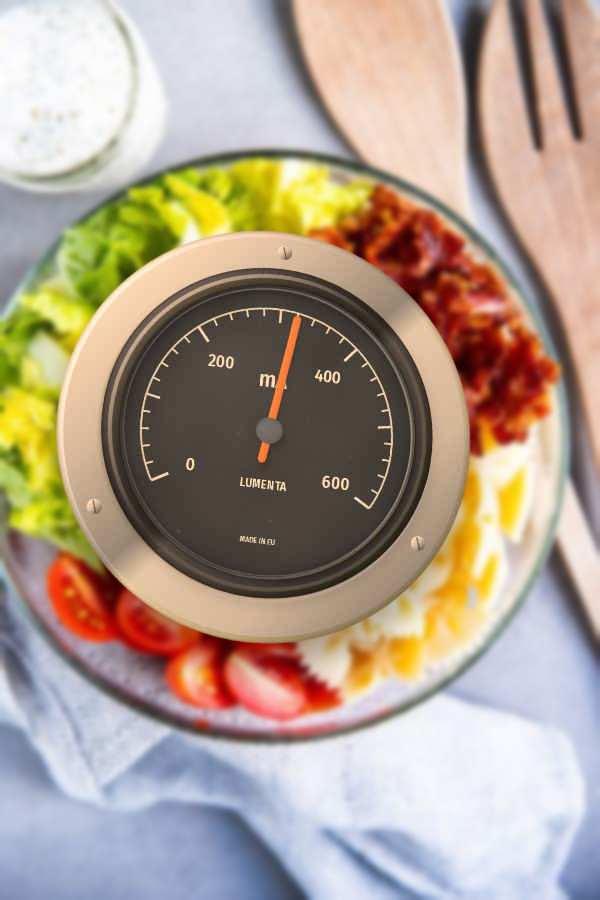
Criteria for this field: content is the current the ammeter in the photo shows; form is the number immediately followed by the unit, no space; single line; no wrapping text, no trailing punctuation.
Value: 320mA
